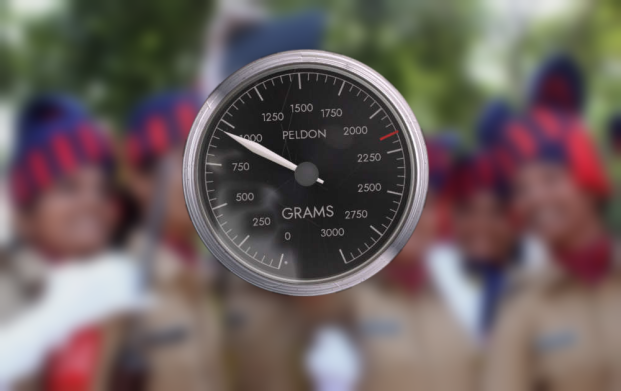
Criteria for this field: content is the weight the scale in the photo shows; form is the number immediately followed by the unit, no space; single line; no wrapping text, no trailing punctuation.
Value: 950g
